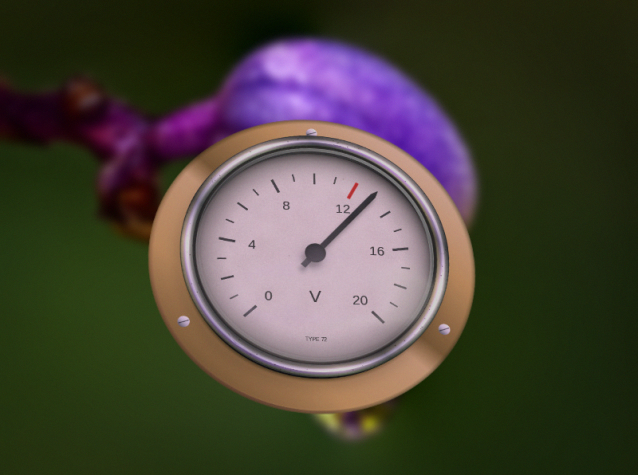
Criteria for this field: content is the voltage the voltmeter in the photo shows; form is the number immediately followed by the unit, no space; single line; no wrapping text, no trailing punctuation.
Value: 13V
